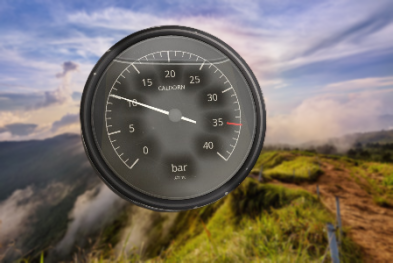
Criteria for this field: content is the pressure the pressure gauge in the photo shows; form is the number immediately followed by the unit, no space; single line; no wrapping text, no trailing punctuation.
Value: 10bar
